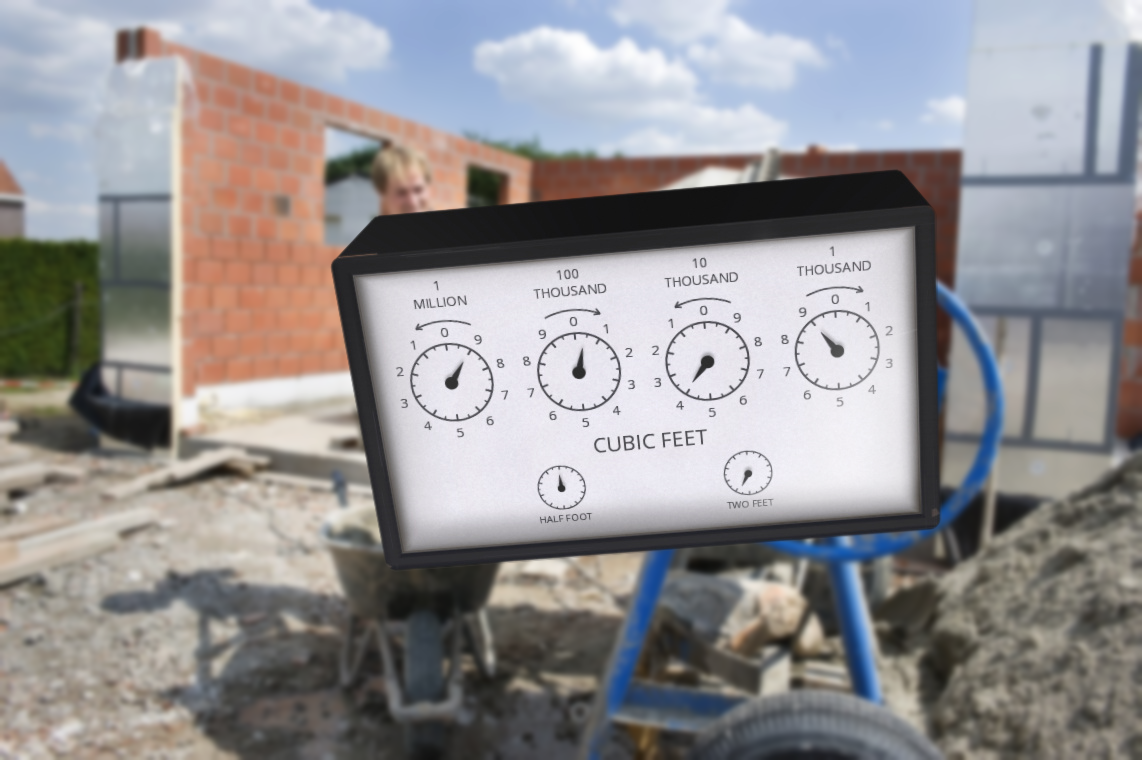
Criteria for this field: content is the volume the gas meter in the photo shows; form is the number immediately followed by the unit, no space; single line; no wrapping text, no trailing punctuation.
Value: 903900ft³
